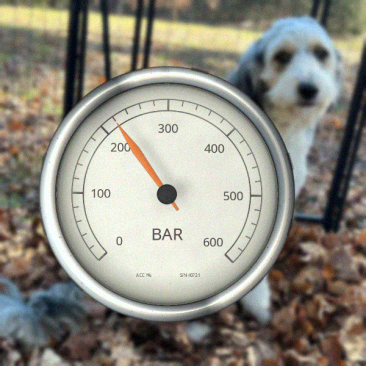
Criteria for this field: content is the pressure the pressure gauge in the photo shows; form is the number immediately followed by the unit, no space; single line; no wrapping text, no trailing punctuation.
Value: 220bar
